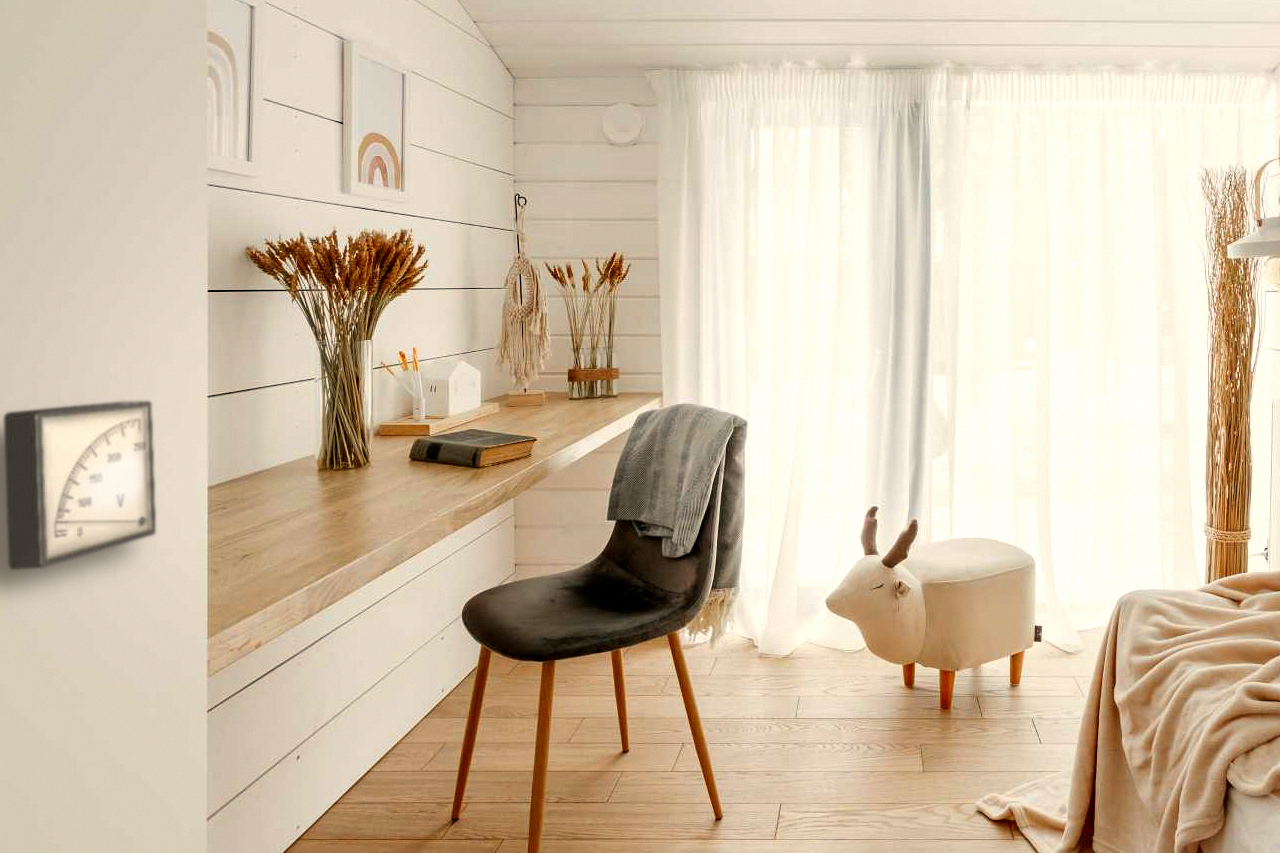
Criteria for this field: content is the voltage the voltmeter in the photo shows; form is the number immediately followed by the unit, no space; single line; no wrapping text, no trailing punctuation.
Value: 50V
